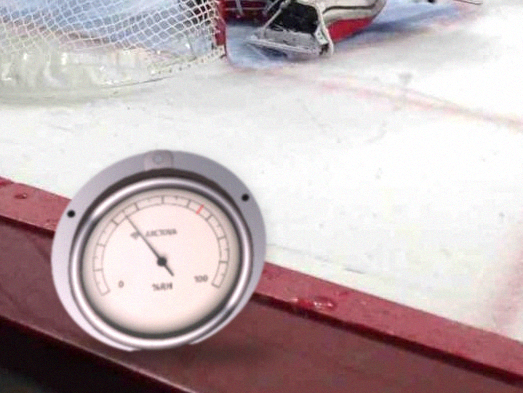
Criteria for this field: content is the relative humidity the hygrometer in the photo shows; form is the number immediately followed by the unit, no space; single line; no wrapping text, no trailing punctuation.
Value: 35%
